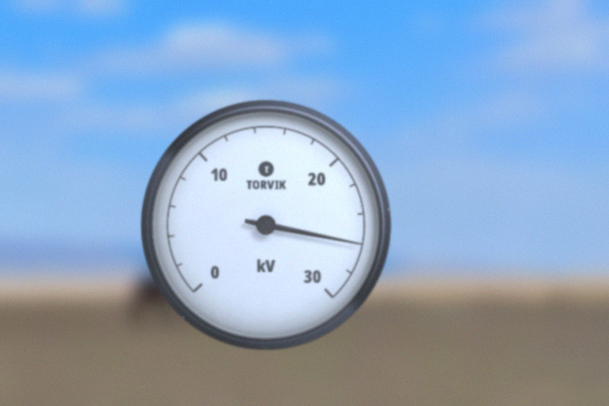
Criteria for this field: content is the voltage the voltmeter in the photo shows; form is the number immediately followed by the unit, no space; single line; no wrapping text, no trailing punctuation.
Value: 26kV
